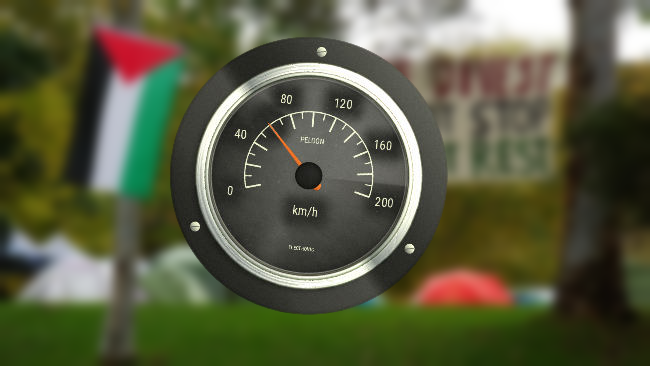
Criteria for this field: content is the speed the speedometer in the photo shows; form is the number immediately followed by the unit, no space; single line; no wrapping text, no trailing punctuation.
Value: 60km/h
